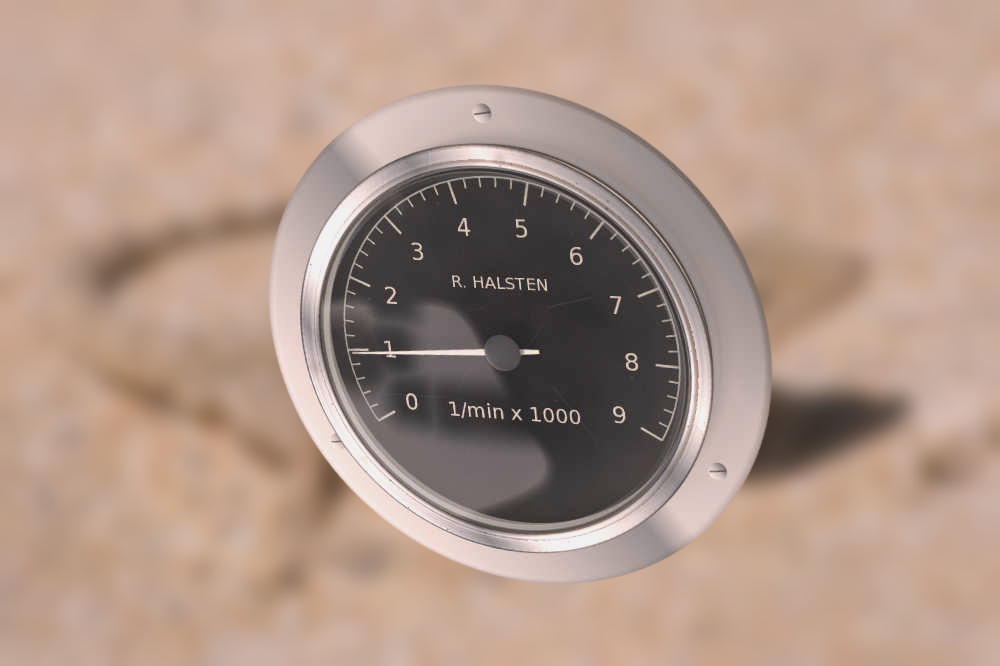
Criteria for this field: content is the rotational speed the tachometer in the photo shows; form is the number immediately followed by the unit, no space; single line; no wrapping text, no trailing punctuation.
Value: 1000rpm
